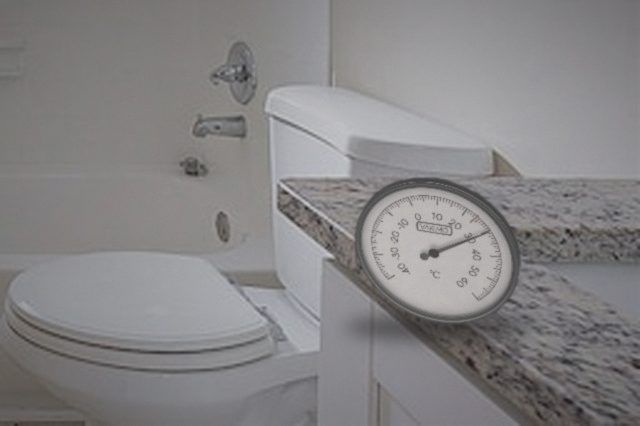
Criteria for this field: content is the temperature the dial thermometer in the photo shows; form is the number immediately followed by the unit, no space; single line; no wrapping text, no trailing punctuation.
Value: 30°C
